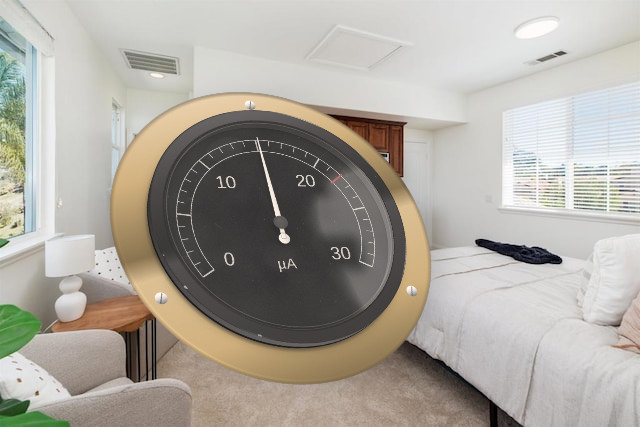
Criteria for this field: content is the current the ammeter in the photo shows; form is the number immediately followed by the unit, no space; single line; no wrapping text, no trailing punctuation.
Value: 15µA
